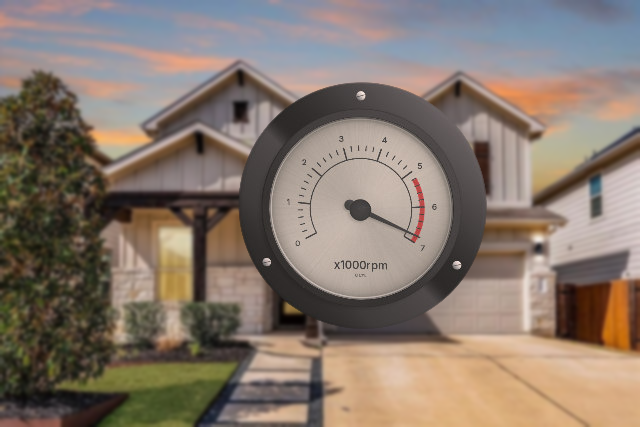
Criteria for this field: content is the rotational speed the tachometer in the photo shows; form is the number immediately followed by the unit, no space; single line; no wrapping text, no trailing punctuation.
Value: 6800rpm
